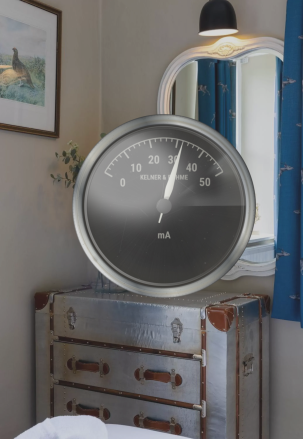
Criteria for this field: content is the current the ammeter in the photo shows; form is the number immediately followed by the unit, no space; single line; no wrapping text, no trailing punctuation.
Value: 32mA
